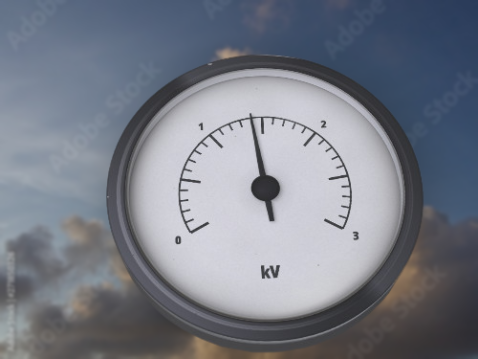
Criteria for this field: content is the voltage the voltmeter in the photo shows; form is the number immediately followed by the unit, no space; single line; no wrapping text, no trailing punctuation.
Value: 1.4kV
